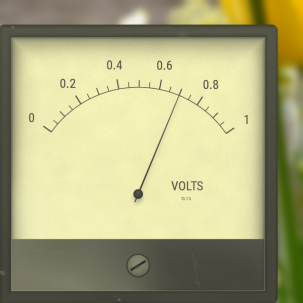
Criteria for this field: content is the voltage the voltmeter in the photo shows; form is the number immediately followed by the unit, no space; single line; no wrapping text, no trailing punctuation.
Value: 0.7V
